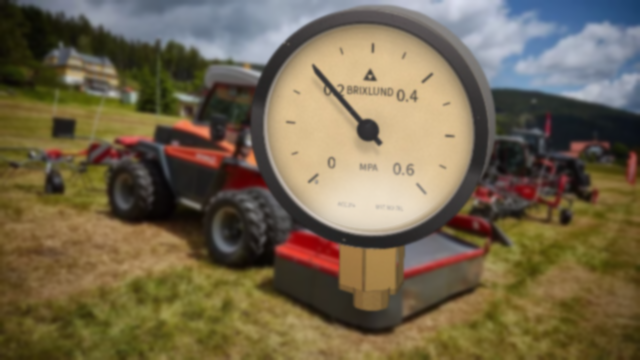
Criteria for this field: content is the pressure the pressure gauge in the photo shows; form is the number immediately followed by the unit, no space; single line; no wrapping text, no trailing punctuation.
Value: 0.2MPa
